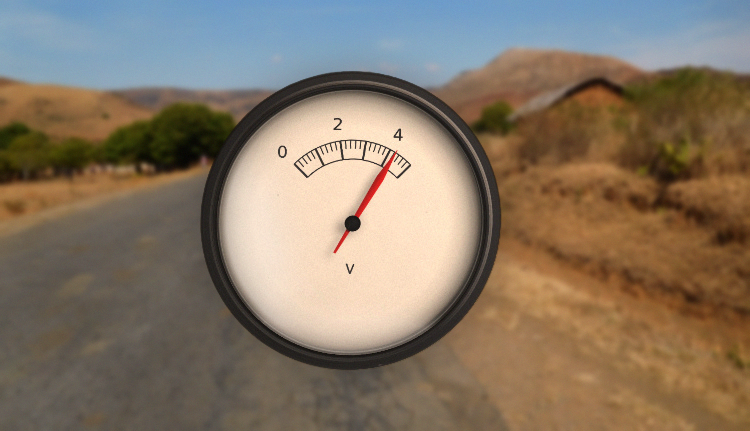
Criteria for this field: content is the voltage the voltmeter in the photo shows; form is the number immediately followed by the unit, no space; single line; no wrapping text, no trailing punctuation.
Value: 4.2V
